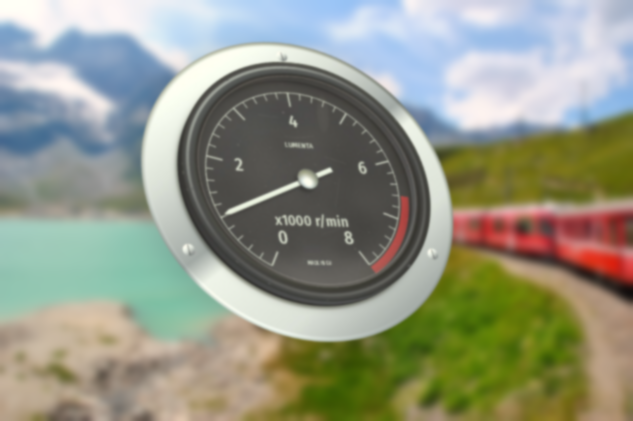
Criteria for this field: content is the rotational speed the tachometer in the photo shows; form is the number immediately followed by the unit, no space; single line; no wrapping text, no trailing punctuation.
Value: 1000rpm
